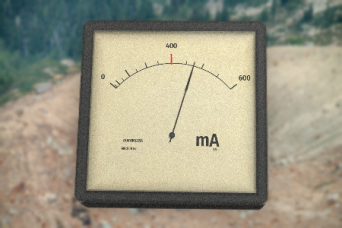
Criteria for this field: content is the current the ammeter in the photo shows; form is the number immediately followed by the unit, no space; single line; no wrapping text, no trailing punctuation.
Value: 475mA
